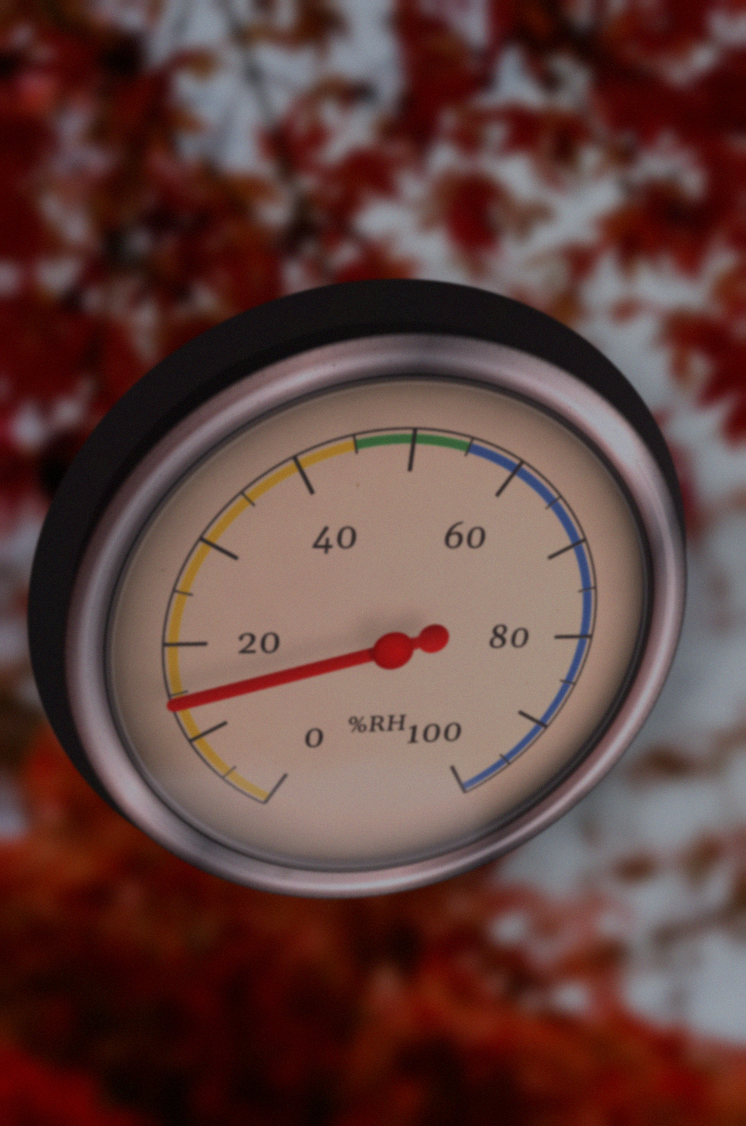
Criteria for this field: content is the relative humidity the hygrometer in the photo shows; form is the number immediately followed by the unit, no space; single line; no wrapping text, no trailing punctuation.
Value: 15%
